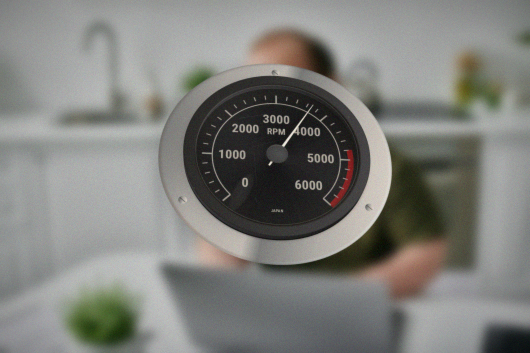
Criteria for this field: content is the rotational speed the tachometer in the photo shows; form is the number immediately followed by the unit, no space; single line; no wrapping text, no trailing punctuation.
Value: 3700rpm
